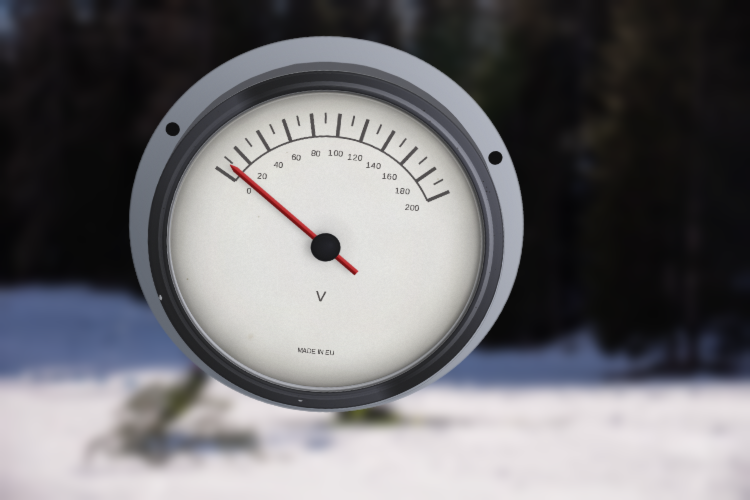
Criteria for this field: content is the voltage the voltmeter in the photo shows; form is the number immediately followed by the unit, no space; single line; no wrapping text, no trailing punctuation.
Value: 10V
